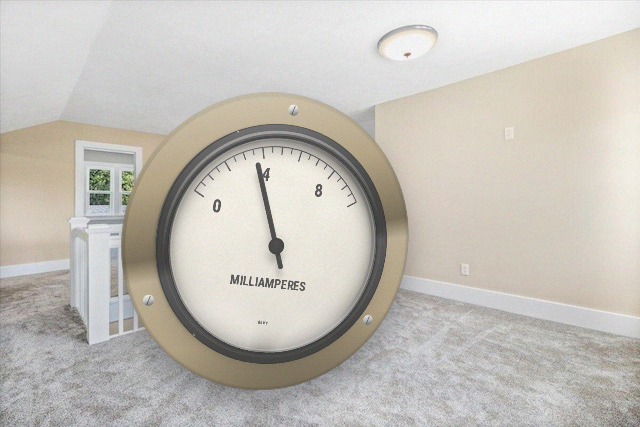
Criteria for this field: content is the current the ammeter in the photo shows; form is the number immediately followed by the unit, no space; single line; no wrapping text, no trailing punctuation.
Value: 3.5mA
